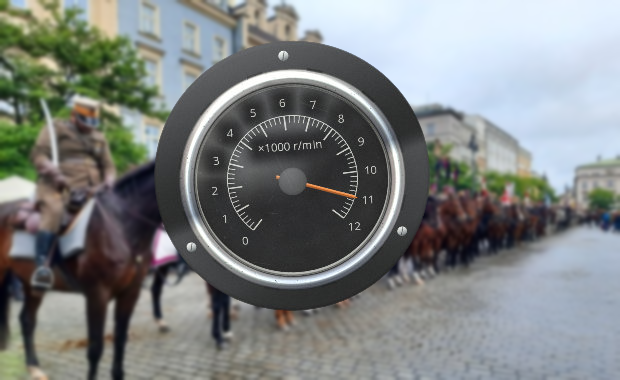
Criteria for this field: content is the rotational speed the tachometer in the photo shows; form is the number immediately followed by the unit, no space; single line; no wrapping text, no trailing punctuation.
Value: 11000rpm
